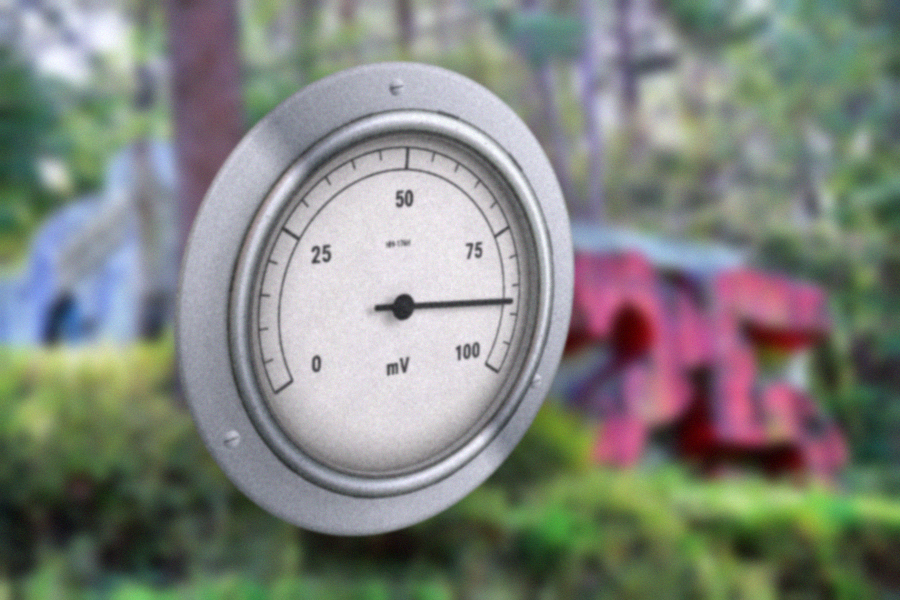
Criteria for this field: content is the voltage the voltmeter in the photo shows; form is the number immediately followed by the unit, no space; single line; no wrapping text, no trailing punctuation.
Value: 87.5mV
